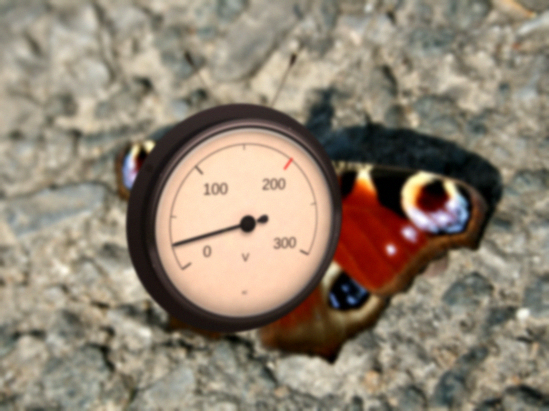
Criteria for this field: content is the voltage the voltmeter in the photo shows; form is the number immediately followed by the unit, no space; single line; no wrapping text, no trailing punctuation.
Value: 25V
